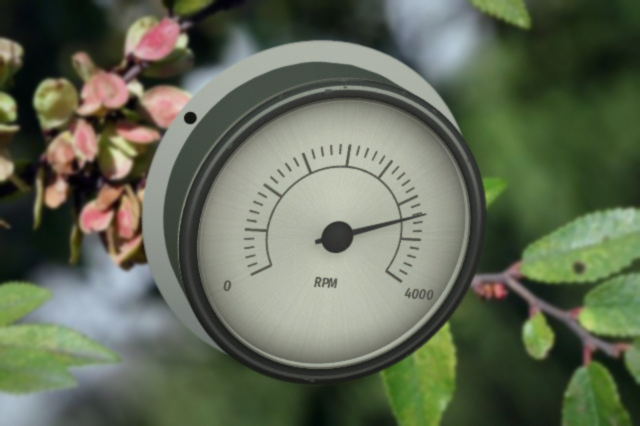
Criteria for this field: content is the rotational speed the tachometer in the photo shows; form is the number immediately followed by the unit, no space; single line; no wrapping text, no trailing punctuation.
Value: 3200rpm
